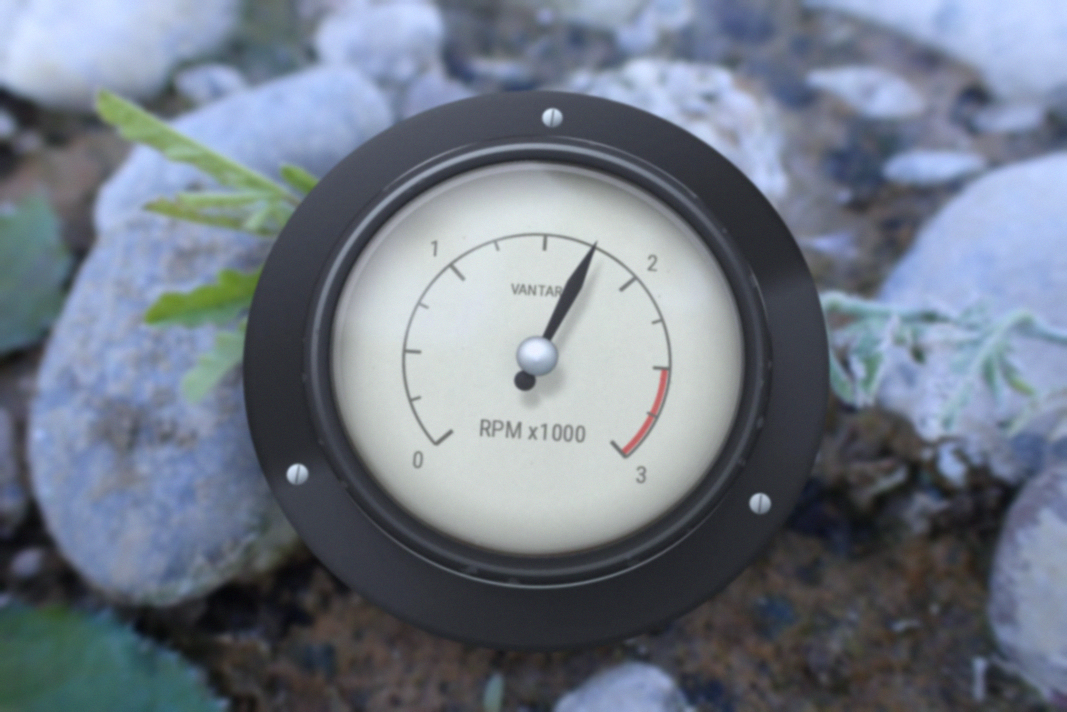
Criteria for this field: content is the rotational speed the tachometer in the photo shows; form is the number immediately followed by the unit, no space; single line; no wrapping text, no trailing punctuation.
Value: 1750rpm
